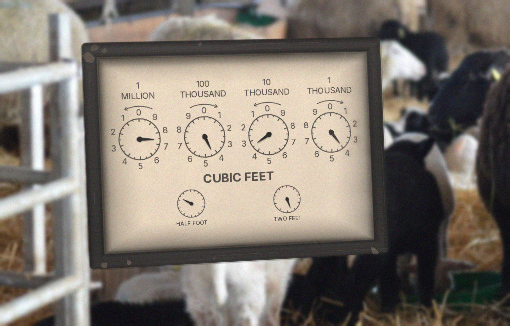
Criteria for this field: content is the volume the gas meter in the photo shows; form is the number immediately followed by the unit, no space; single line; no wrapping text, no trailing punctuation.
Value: 743400ft³
